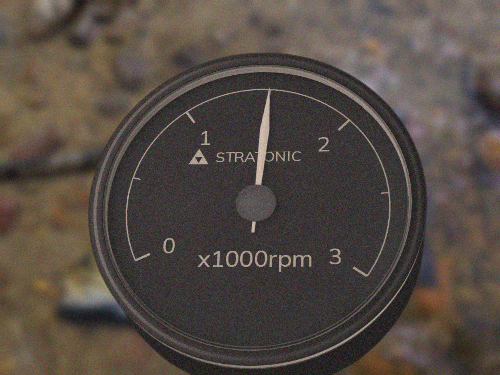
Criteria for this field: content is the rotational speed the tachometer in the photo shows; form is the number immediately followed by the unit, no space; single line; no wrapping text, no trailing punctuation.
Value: 1500rpm
